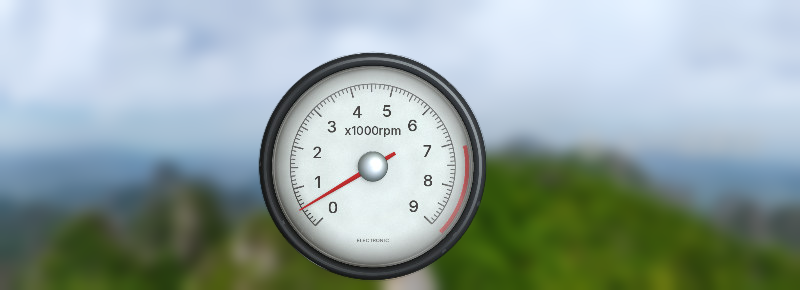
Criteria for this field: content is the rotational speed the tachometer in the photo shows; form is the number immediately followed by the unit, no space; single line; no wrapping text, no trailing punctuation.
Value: 500rpm
